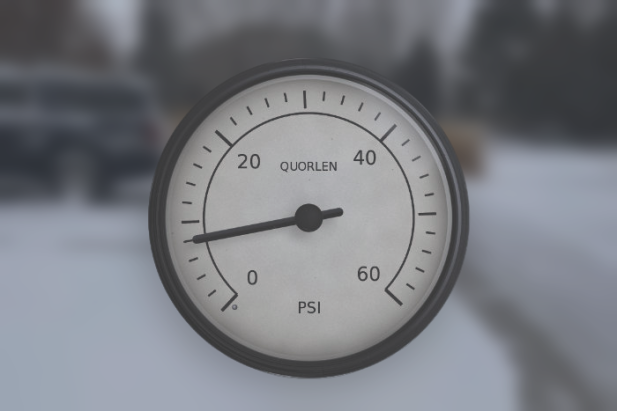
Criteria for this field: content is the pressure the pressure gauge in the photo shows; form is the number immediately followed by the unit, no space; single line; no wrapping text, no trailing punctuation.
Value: 8psi
